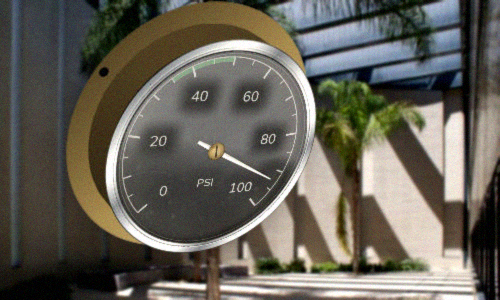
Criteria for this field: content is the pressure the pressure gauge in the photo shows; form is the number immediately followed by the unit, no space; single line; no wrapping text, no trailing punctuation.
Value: 92.5psi
